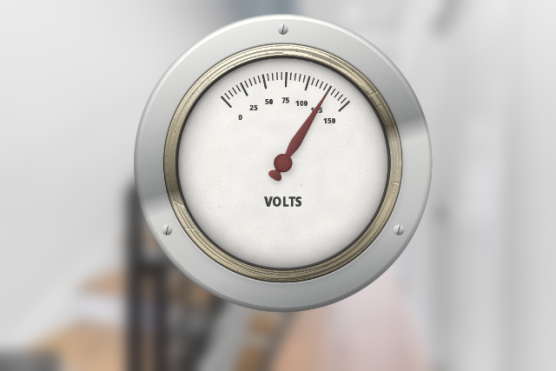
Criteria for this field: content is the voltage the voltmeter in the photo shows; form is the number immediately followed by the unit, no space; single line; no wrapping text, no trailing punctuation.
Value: 125V
